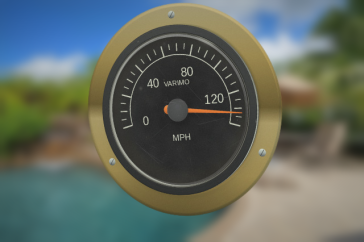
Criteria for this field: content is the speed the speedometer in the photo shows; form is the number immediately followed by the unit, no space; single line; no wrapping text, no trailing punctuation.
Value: 132.5mph
